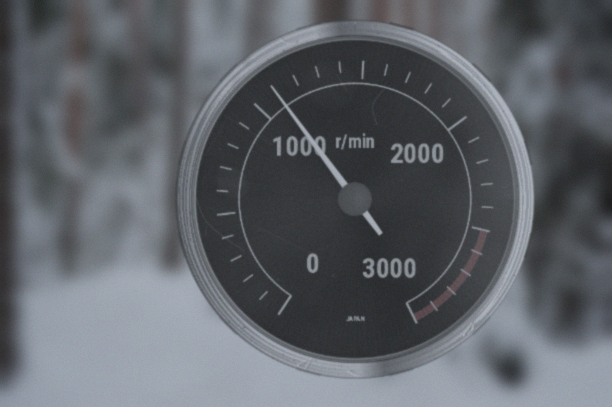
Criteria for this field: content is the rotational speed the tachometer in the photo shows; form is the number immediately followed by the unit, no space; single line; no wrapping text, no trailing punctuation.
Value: 1100rpm
